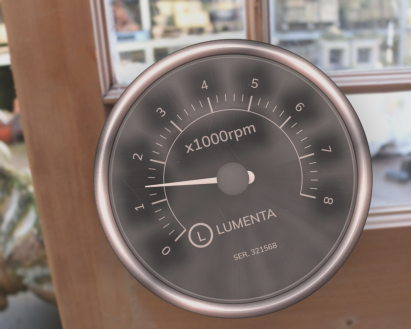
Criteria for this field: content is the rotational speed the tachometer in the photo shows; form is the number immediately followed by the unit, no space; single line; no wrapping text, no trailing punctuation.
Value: 1400rpm
